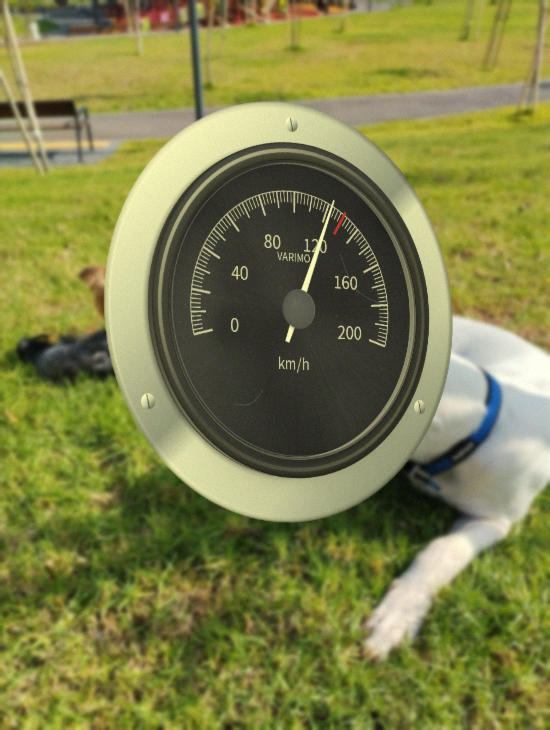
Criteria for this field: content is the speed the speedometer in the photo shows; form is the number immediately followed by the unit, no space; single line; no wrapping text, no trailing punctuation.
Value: 120km/h
